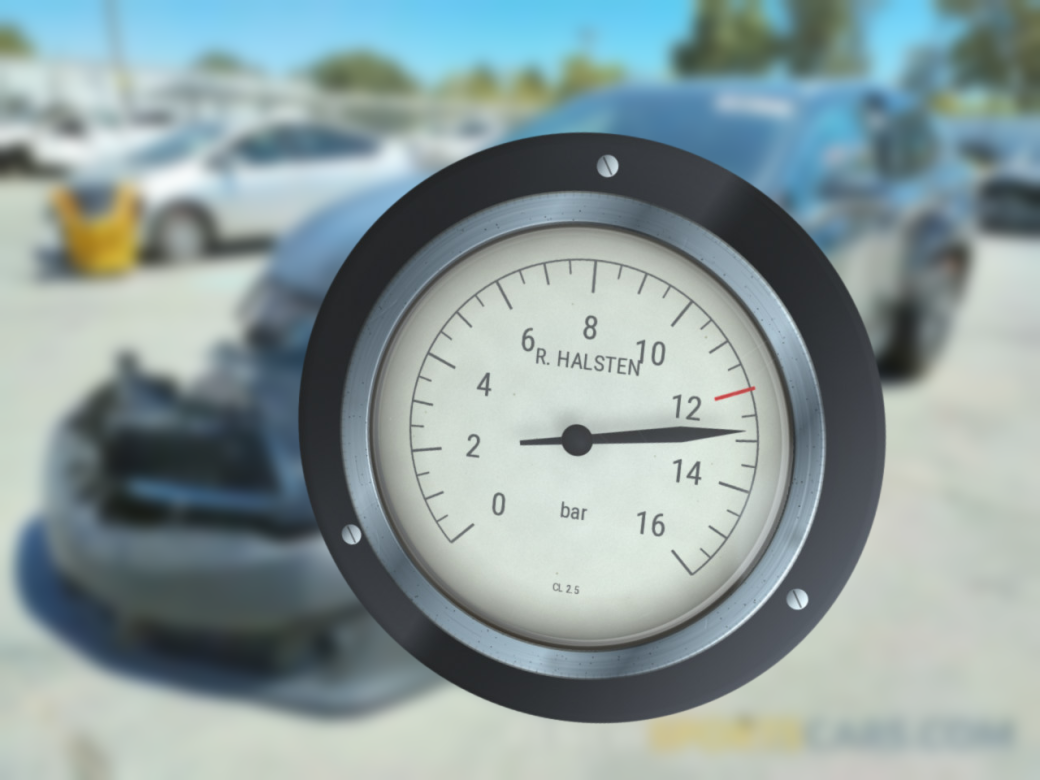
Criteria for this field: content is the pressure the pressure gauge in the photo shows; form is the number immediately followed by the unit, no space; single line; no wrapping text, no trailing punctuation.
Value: 12.75bar
